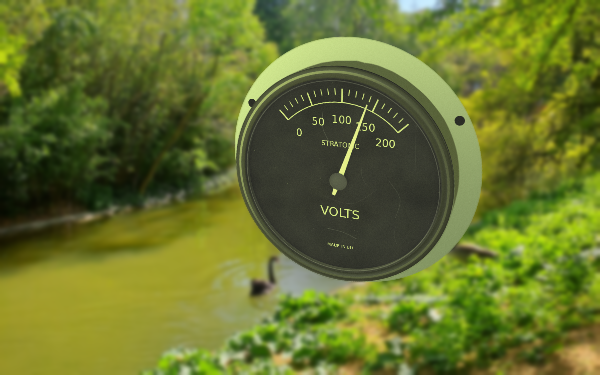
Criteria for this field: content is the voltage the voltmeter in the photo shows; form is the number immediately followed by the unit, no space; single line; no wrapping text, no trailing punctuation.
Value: 140V
